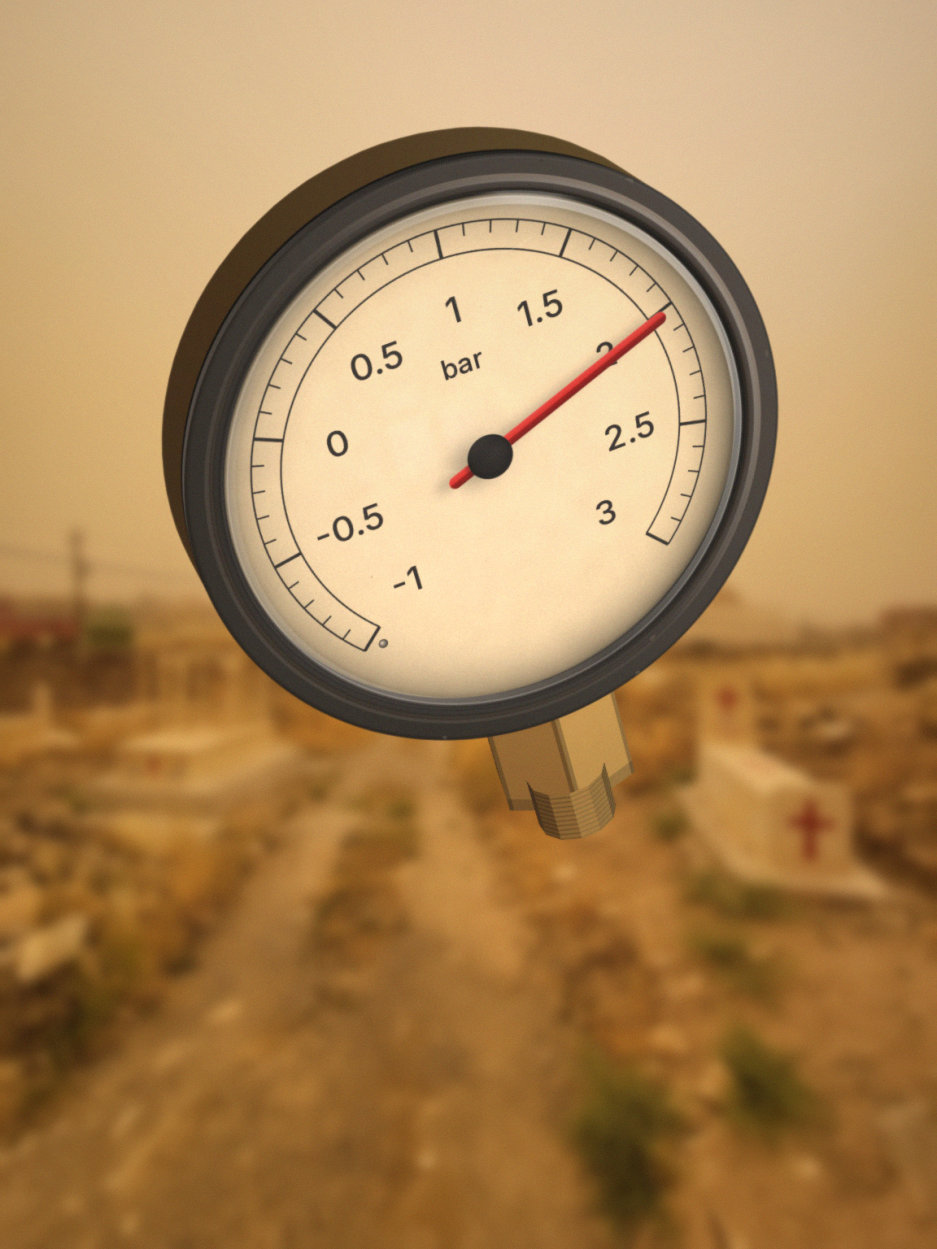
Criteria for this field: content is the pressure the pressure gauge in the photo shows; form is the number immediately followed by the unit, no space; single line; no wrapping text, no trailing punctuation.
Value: 2bar
